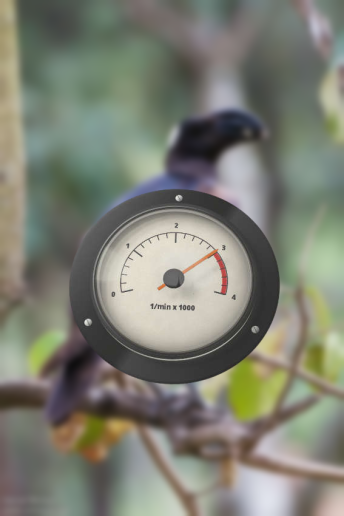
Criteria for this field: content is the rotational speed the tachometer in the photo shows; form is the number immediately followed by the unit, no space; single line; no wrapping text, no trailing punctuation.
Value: 3000rpm
